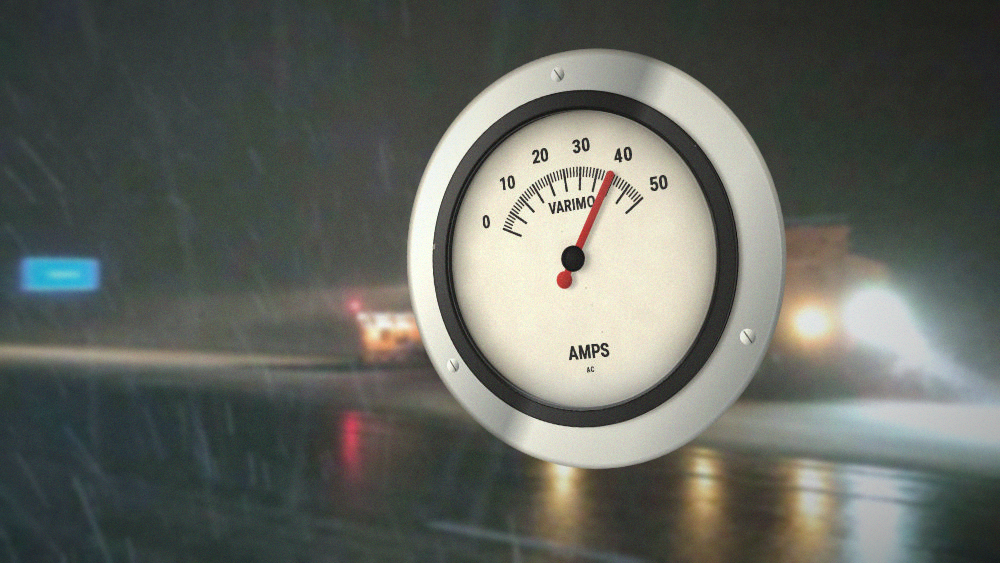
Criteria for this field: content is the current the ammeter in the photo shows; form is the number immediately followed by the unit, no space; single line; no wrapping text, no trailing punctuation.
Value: 40A
